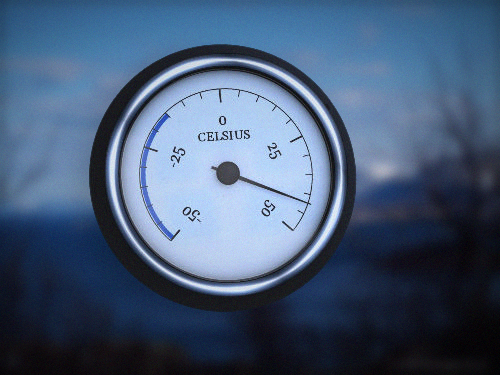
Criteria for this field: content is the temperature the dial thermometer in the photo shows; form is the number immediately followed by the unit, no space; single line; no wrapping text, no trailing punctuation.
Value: 42.5°C
